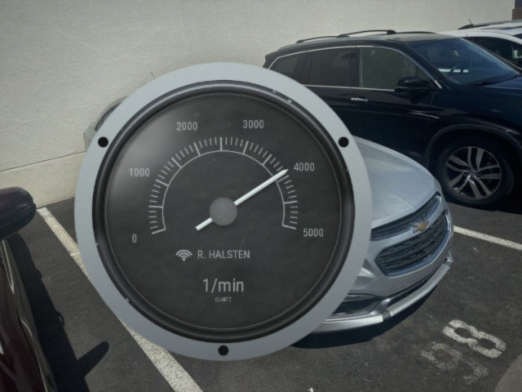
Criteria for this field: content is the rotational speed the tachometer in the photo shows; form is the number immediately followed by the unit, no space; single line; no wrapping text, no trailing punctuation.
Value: 3900rpm
